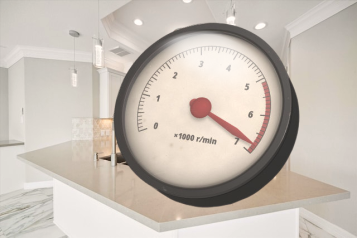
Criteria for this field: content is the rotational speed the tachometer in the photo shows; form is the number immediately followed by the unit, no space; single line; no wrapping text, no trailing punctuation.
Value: 6800rpm
